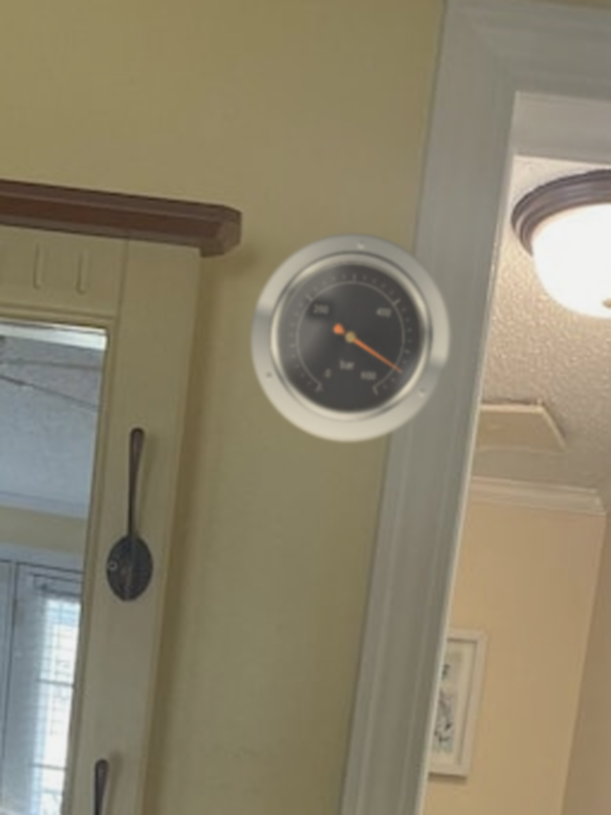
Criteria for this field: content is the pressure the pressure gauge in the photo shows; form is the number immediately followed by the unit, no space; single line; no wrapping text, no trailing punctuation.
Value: 540bar
